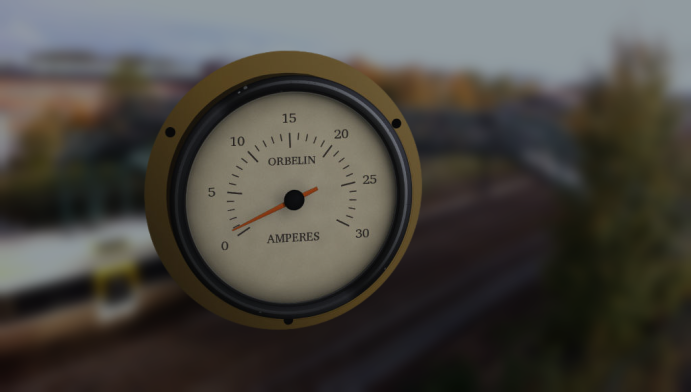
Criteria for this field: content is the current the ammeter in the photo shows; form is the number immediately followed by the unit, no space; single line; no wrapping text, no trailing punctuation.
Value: 1A
